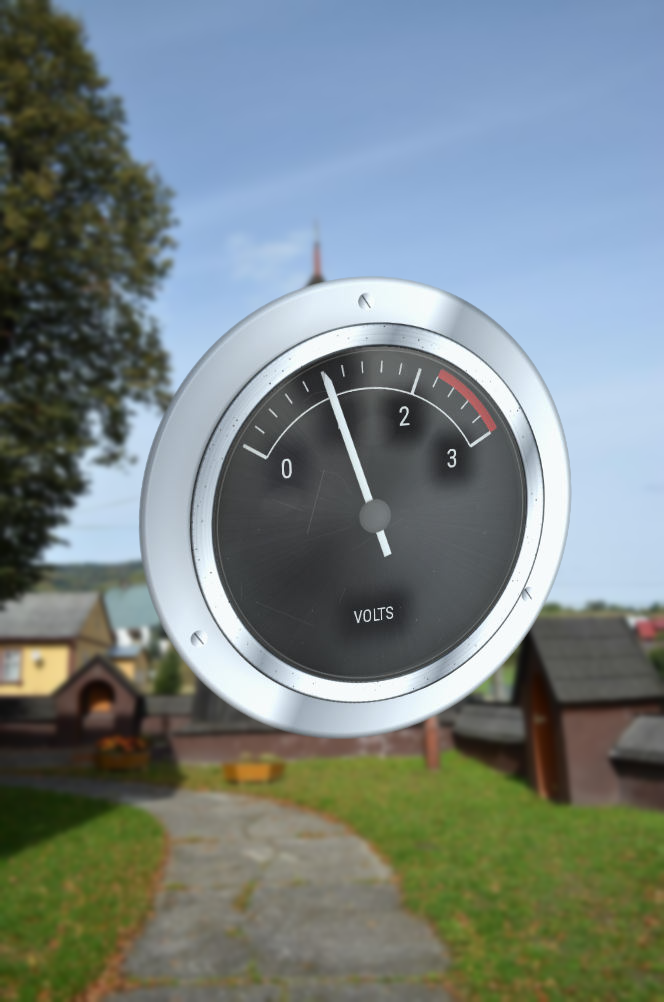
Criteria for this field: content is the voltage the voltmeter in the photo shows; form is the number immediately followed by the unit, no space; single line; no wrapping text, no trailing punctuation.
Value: 1V
